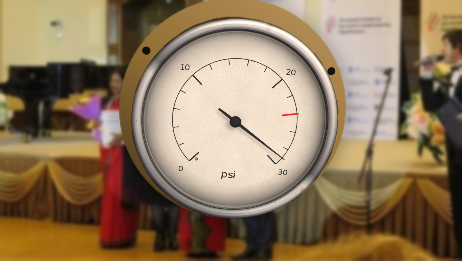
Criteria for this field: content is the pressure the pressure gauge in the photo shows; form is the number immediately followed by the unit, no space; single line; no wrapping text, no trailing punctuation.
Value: 29psi
